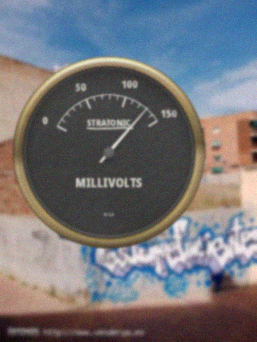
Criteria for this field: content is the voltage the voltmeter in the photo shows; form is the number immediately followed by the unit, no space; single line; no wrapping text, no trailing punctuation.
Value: 130mV
